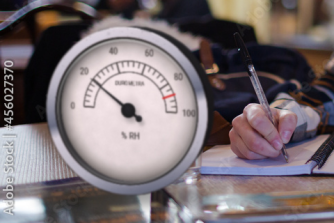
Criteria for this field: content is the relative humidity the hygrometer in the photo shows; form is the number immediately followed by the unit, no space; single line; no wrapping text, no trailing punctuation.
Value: 20%
